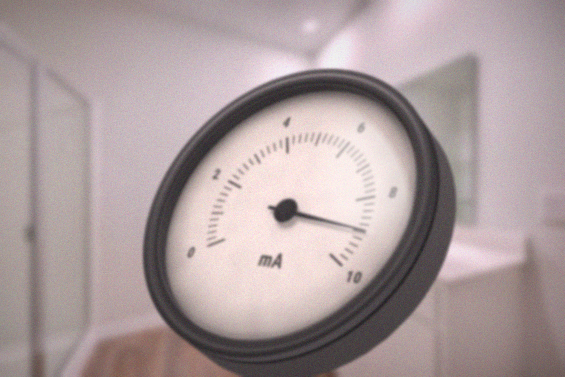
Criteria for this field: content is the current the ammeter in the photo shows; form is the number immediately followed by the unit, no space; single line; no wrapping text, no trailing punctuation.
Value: 9mA
